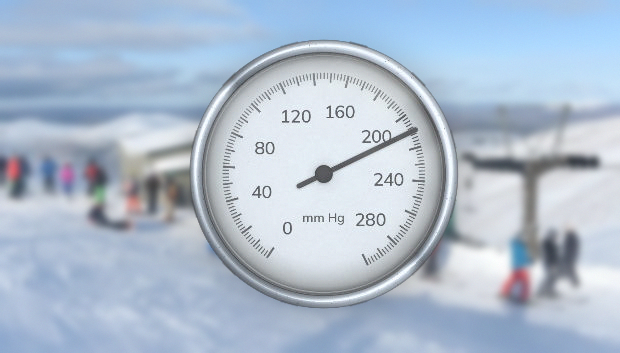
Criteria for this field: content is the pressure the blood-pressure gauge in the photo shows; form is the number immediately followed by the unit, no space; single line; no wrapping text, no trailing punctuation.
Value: 210mmHg
